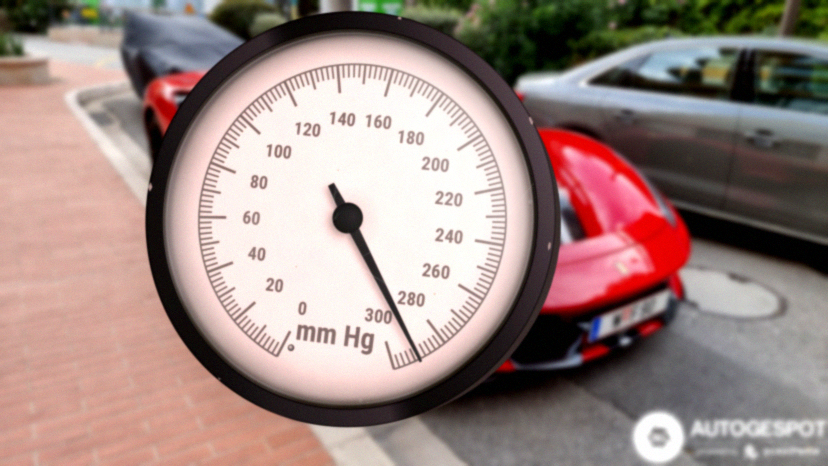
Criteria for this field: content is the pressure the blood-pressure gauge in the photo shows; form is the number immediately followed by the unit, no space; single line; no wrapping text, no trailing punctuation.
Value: 290mmHg
